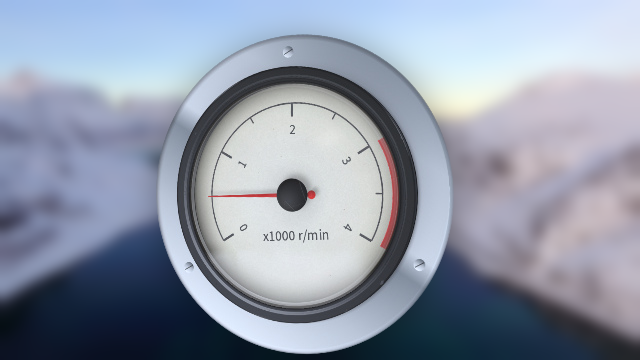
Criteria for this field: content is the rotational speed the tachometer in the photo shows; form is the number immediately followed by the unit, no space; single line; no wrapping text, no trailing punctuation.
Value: 500rpm
